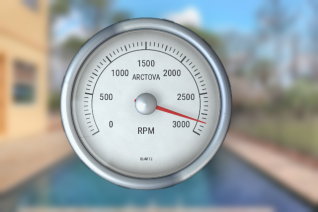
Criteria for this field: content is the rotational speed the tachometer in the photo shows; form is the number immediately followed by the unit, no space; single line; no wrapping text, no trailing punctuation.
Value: 2850rpm
